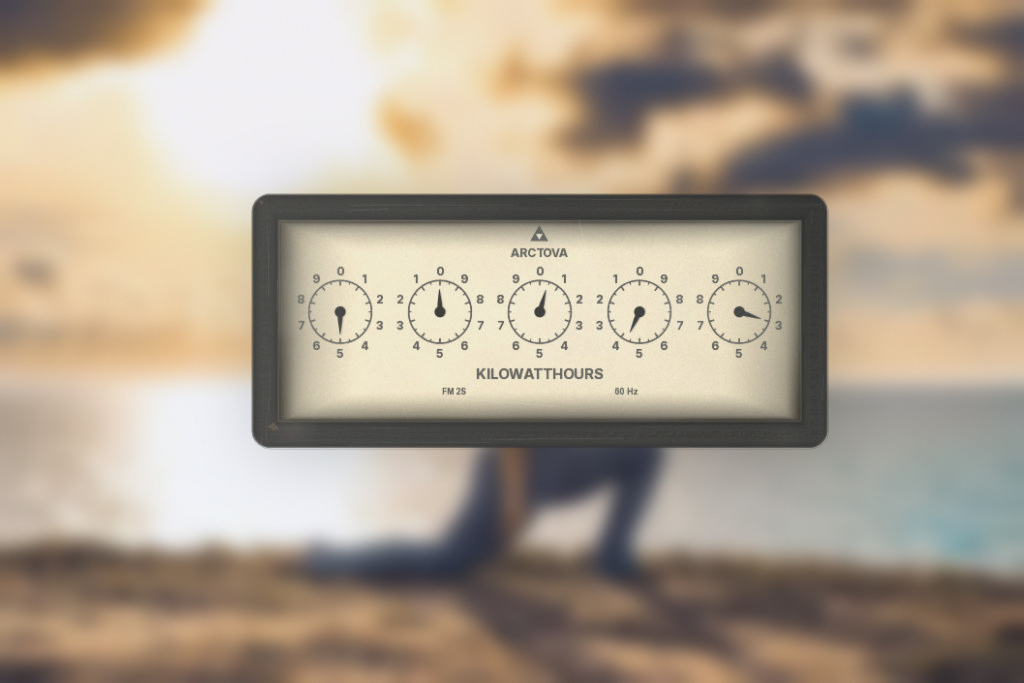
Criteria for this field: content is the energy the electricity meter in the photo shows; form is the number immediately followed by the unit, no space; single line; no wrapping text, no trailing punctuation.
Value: 50043kWh
